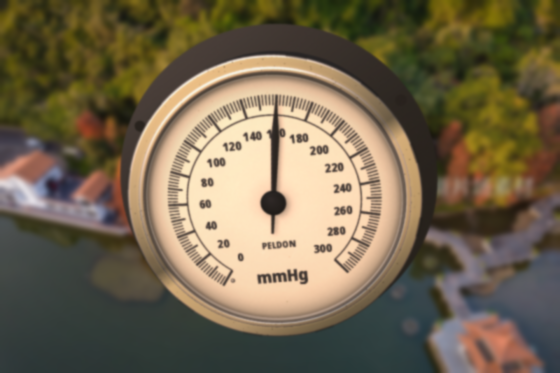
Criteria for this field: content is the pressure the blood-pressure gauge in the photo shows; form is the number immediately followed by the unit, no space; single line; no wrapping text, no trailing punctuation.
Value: 160mmHg
